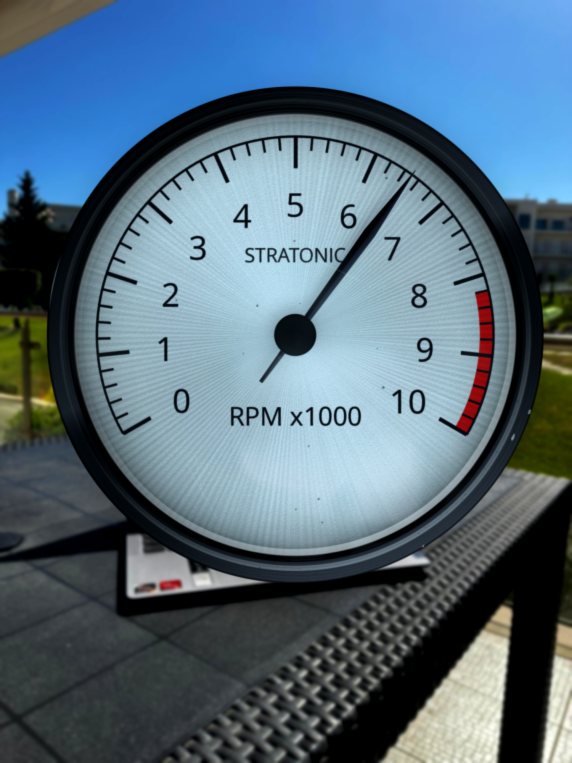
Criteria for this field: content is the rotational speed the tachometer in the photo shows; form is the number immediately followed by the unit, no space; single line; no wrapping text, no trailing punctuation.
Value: 6500rpm
